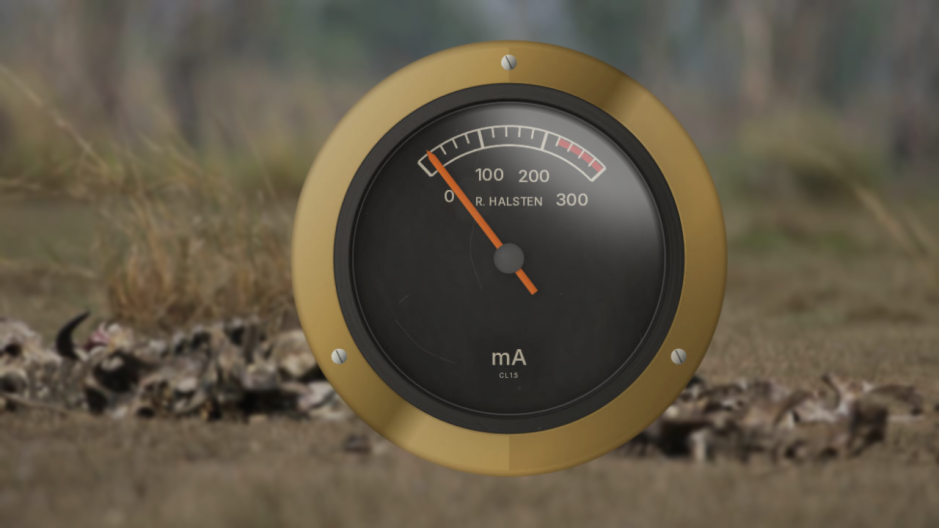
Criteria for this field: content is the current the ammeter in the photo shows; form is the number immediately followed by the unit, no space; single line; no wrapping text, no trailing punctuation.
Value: 20mA
